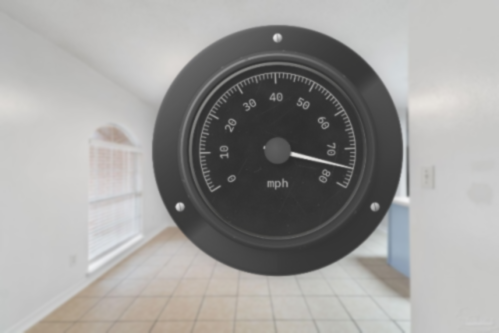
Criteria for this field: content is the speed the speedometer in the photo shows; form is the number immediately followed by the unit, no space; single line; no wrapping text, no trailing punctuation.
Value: 75mph
